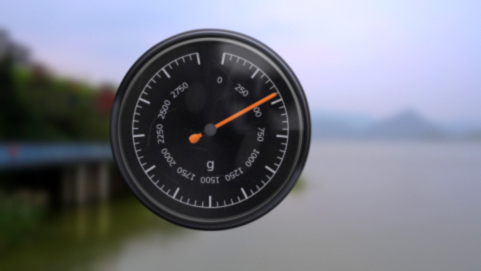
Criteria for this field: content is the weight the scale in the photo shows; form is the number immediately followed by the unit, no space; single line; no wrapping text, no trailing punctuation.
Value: 450g
